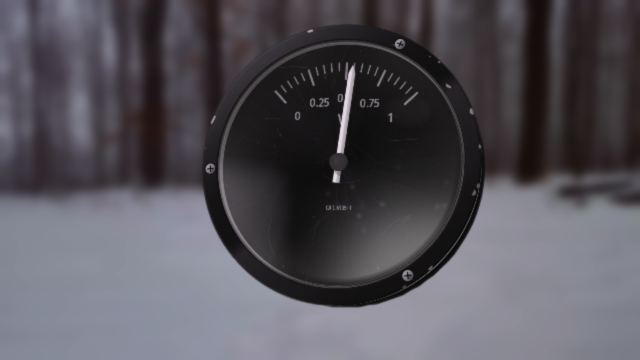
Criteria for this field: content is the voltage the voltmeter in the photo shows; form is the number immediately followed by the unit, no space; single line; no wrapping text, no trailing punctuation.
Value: 0.55V
